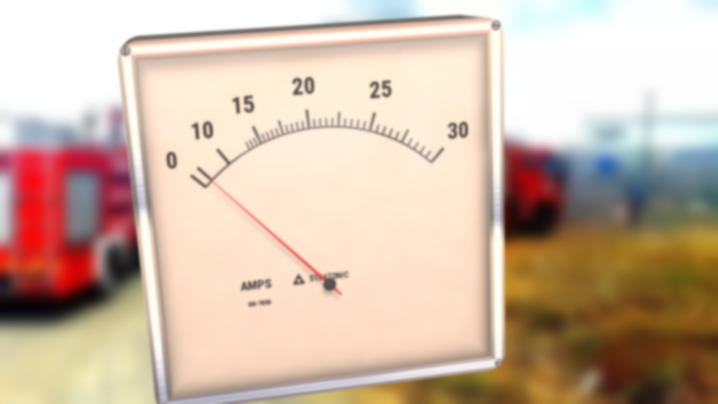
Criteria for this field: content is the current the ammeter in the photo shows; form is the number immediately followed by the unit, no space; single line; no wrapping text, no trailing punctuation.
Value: 5A
